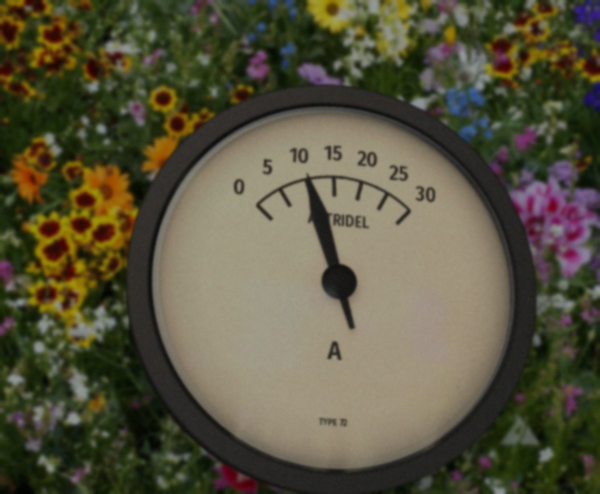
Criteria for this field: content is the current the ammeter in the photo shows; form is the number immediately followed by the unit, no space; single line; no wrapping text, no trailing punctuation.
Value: 10A
